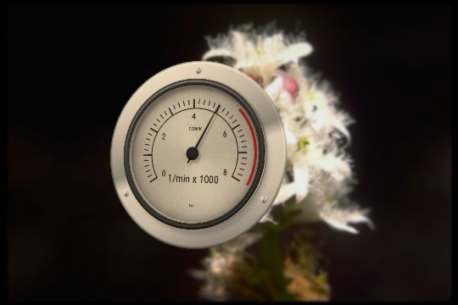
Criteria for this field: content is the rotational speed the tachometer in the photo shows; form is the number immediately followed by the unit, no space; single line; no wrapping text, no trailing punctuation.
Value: 5000rpm
